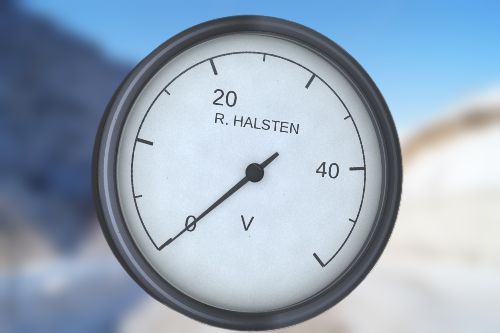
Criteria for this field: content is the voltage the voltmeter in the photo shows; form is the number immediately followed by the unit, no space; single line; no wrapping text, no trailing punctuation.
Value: 0V
